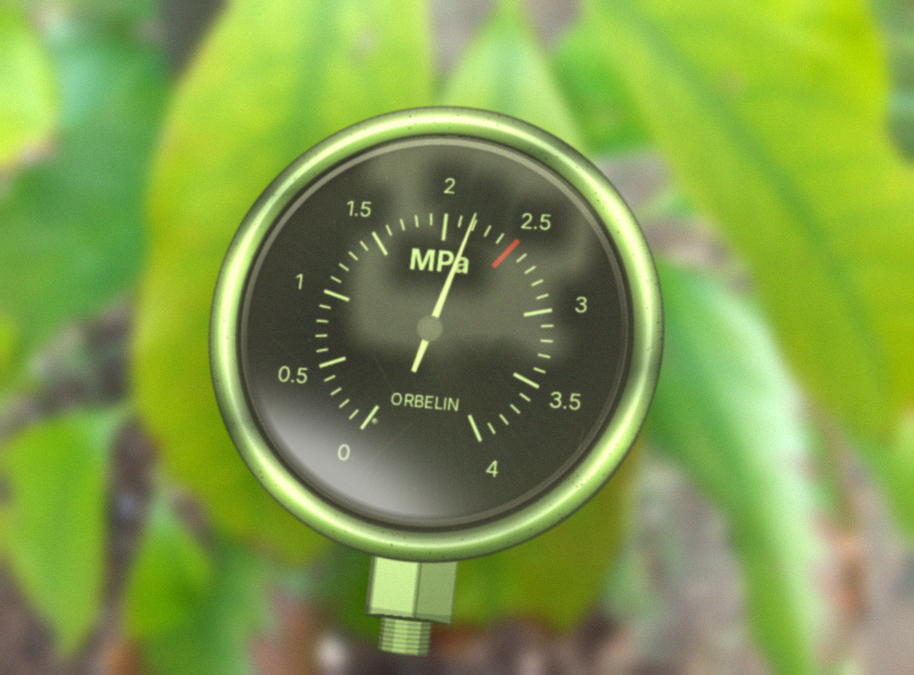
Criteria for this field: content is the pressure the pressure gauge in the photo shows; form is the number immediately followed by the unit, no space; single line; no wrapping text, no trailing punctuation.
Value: 2.2MPa
